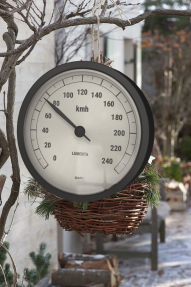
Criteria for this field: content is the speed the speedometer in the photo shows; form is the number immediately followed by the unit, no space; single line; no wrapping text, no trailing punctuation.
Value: 75km/h
